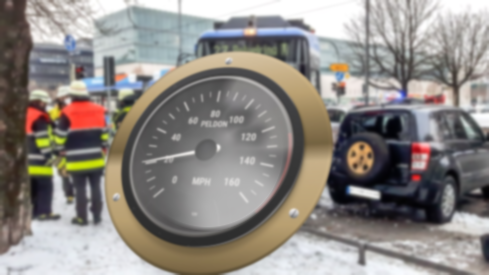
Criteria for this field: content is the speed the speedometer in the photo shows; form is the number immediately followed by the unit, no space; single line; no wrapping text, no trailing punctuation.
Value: 20mph
